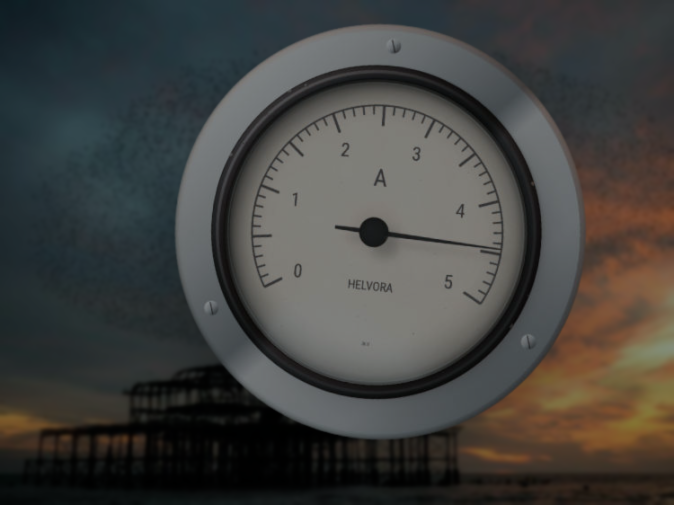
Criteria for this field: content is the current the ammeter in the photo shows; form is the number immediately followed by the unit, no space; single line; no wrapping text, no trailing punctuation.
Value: 4.45A
